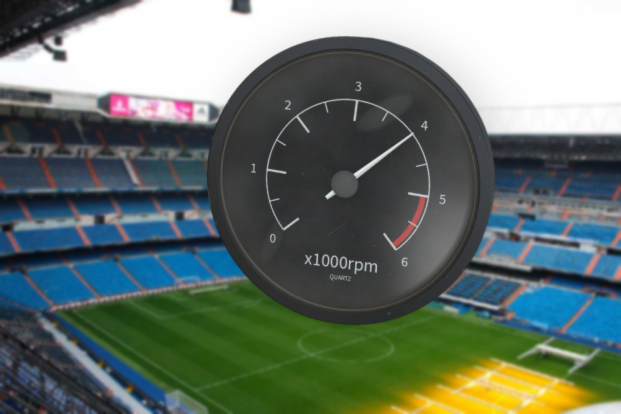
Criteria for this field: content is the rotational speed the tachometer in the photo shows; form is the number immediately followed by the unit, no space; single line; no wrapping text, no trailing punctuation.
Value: 4000rpm
